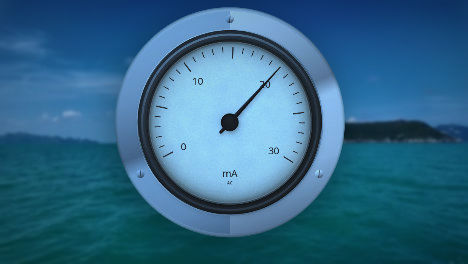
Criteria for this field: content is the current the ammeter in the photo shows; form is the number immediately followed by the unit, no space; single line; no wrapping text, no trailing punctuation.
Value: 20mA
